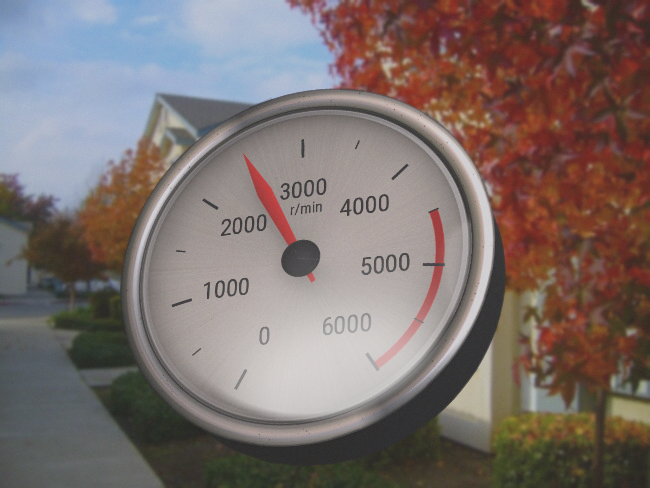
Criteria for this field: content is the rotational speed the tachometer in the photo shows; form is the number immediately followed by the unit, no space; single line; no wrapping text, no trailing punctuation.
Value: 2500rpm
